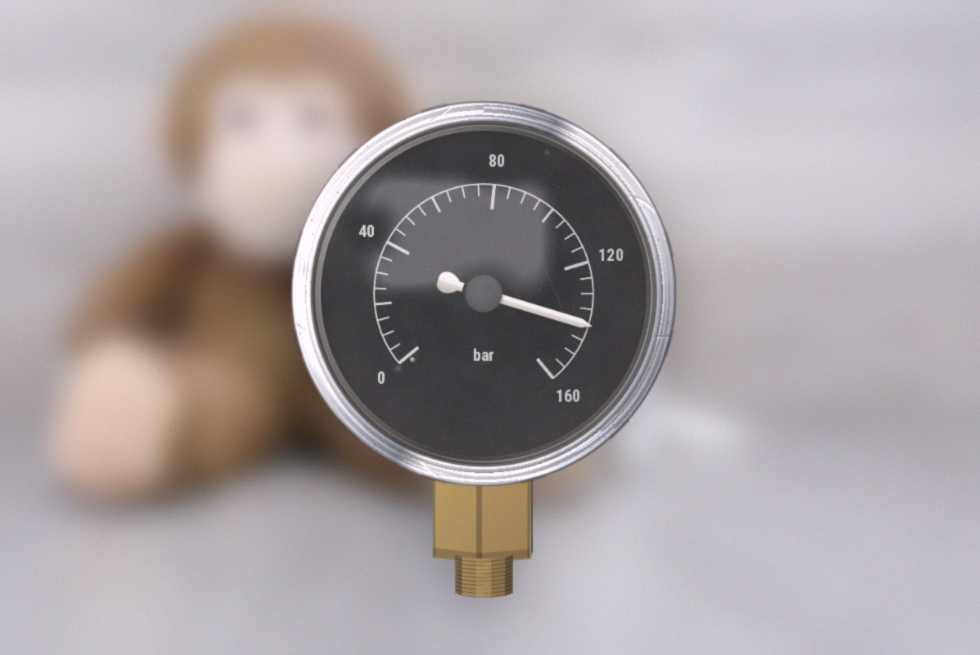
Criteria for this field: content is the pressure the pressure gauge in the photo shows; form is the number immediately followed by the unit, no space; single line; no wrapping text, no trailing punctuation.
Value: 140bar
